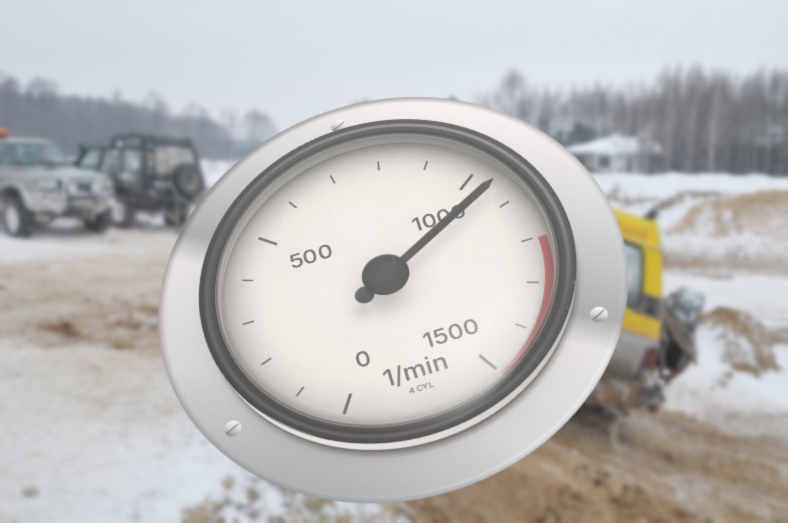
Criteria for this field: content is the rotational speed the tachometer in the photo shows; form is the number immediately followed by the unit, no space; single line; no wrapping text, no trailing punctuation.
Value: 1050rpm
